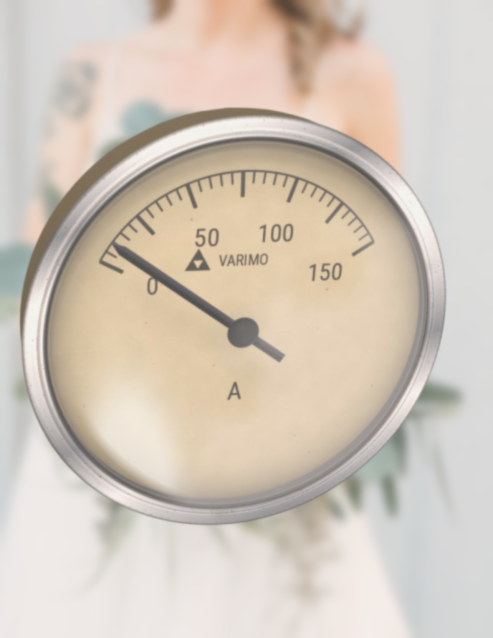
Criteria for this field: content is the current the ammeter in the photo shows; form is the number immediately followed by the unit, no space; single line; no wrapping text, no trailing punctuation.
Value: 10A
